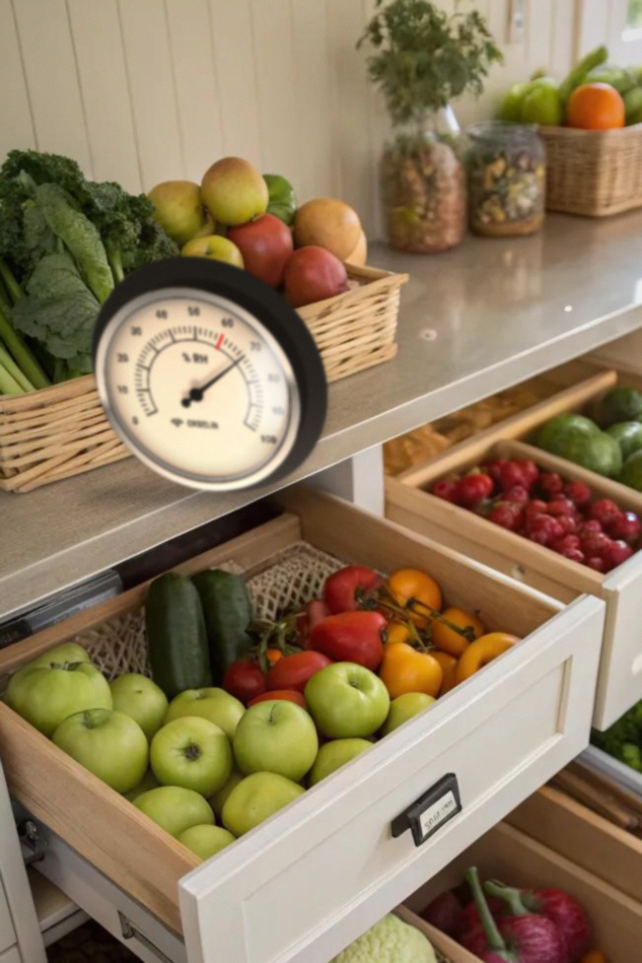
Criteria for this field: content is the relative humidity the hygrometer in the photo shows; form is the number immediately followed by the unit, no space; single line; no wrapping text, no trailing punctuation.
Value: 70%
